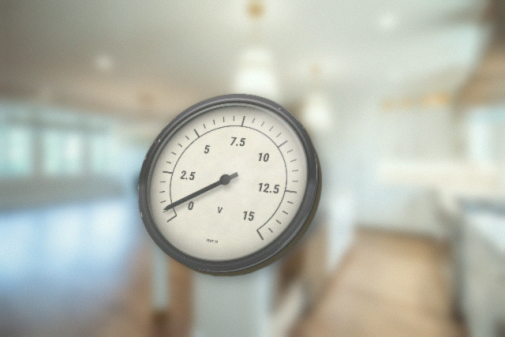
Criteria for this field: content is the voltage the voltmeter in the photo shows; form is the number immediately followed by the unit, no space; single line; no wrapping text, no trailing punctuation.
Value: 0.5V
